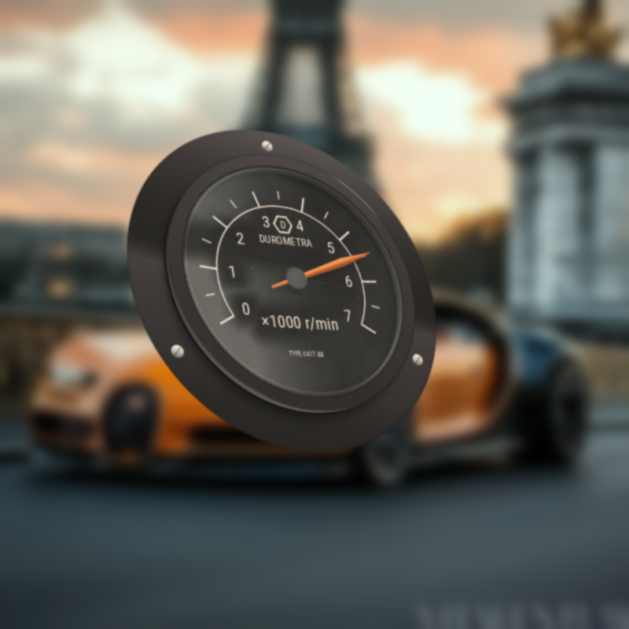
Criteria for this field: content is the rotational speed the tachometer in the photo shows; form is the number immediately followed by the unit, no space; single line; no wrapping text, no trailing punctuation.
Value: 5500rpm
